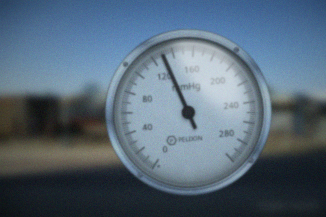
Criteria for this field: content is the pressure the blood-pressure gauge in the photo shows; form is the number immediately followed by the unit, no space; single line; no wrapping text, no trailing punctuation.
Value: 130mmHg
